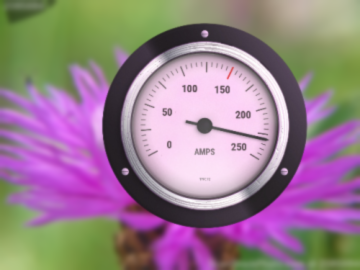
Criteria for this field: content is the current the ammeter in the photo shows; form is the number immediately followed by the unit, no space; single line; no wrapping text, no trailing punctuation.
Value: 230A
